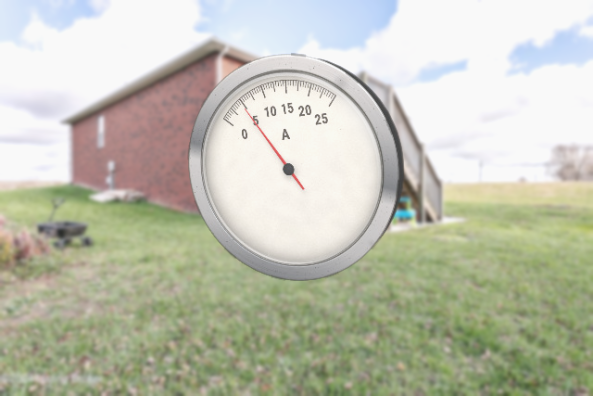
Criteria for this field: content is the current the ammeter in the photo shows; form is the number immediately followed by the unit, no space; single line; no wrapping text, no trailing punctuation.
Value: 5A
